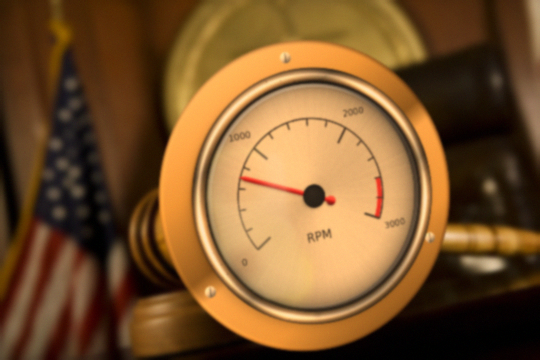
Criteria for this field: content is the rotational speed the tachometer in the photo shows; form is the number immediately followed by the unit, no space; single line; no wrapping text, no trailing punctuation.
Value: 700rpm
